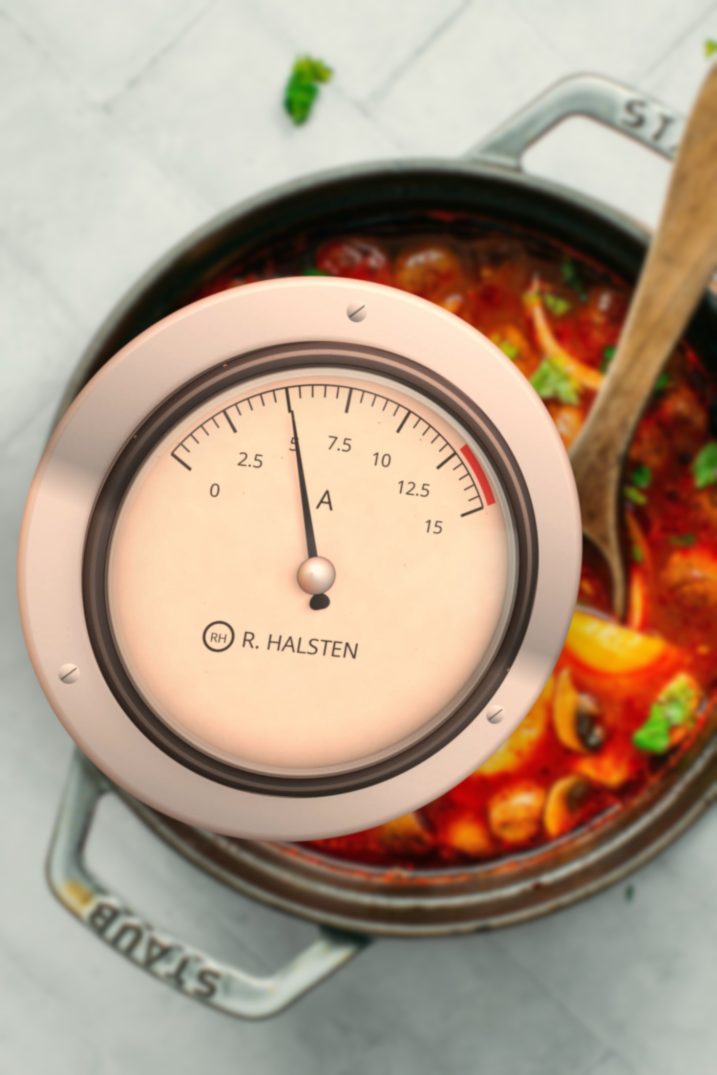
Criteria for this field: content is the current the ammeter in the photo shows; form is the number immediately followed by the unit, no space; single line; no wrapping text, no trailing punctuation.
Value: 5A
